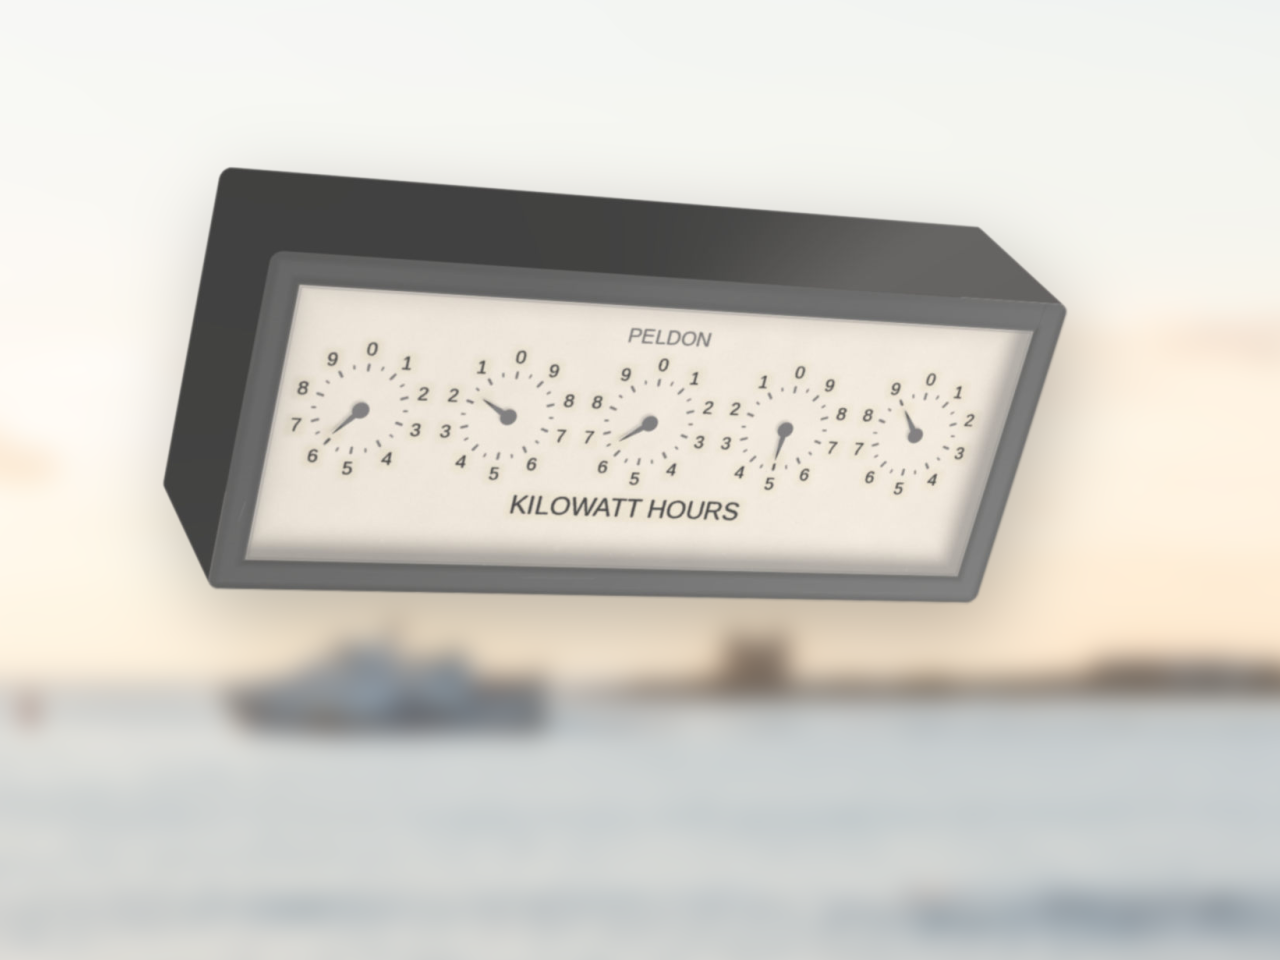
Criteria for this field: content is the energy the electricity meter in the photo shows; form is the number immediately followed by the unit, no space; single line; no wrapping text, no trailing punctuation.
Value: 61649kWh
